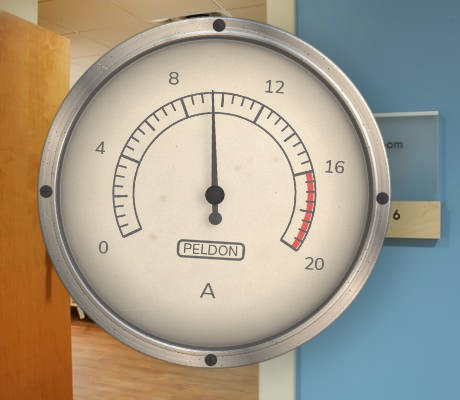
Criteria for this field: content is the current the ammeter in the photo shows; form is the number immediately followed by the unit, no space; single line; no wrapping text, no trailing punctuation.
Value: 9.5A
